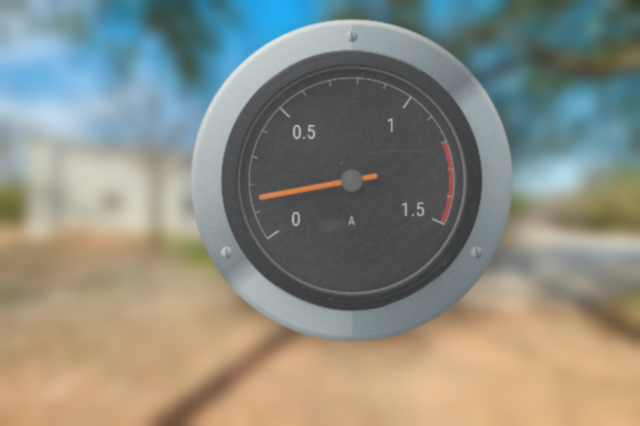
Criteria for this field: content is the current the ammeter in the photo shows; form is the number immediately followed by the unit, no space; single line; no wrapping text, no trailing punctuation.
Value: 0.15A
